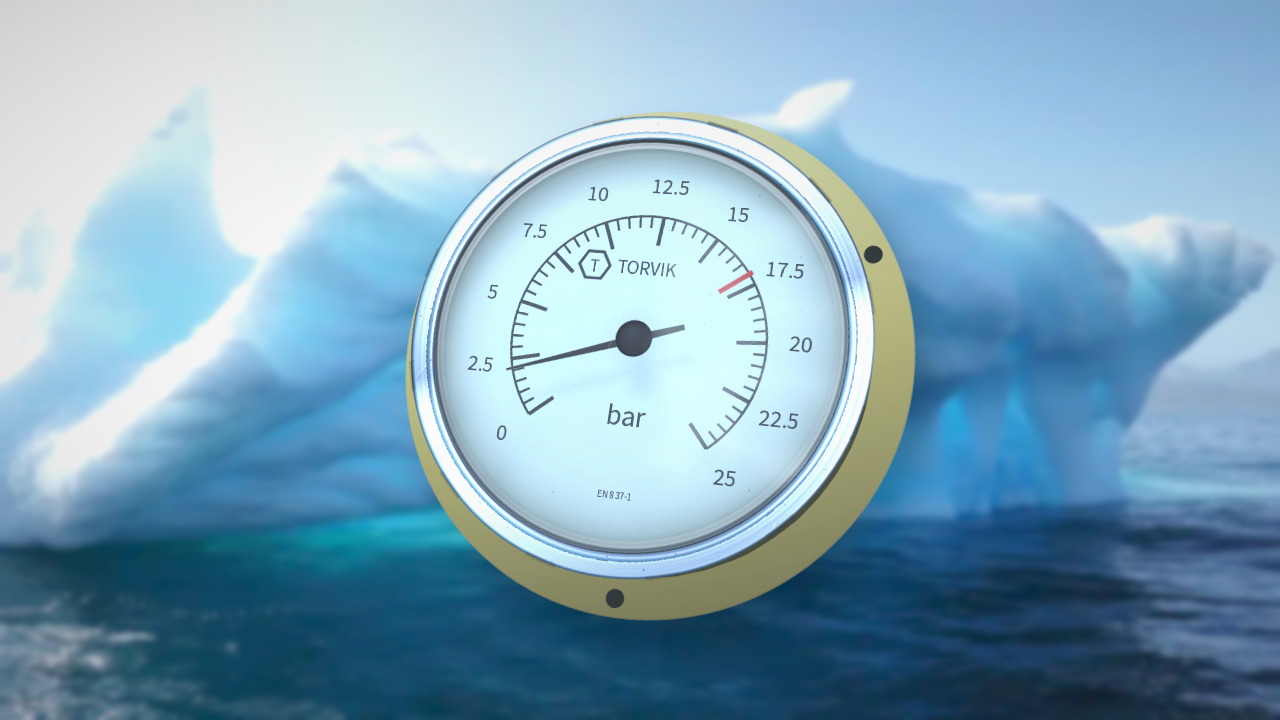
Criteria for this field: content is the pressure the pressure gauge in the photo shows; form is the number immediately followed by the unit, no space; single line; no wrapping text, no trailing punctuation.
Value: 2bar
